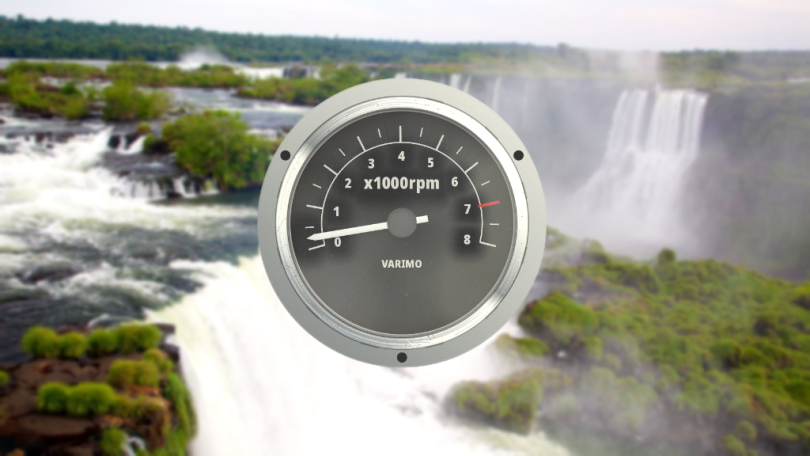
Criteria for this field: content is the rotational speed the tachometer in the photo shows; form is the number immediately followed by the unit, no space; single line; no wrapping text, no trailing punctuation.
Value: 250rpm
